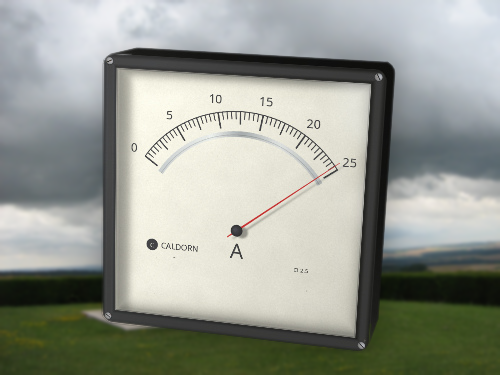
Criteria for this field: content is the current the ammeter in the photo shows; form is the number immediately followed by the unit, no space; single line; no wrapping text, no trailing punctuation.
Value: 24.5A
